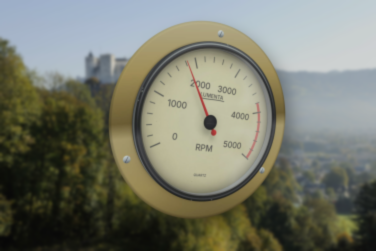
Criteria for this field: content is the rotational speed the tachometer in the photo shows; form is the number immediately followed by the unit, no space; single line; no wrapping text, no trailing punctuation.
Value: 1800rpm
